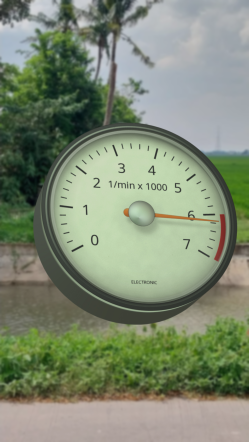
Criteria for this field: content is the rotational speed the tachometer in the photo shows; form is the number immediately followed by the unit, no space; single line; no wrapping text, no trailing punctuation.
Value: 6200rpm
